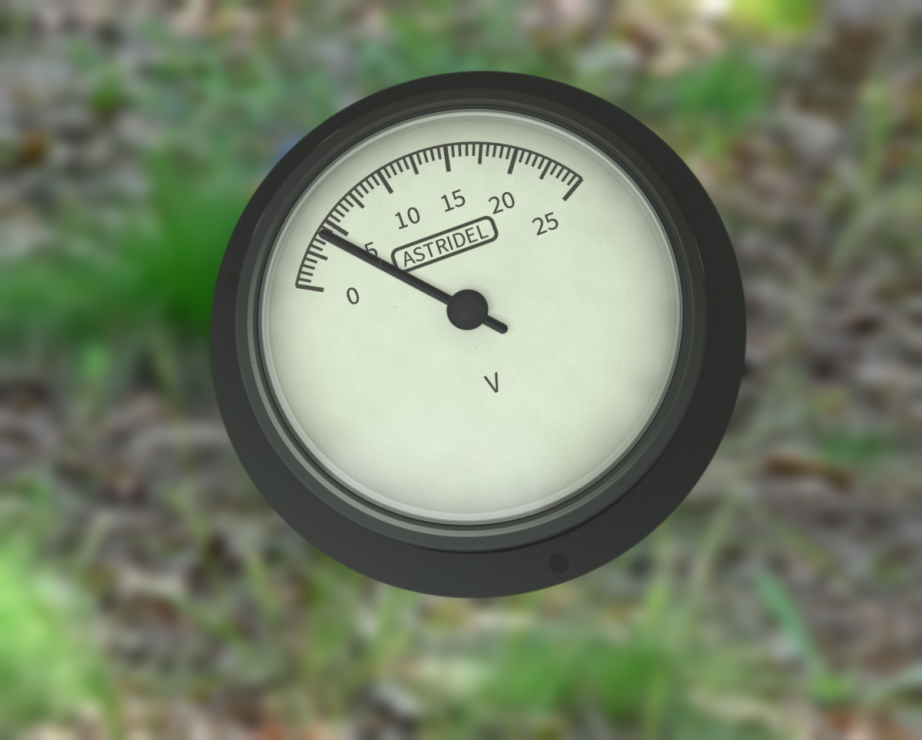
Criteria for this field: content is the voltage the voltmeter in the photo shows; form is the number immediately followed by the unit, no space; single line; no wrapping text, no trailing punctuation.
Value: 4V
